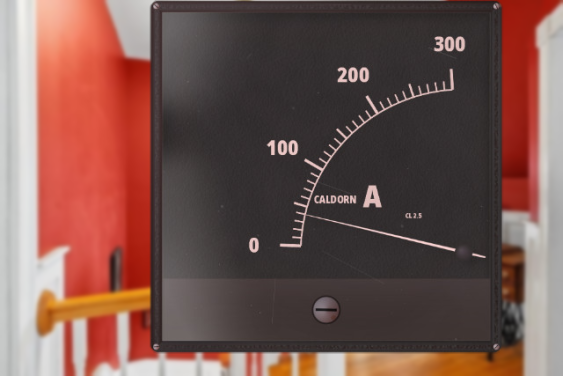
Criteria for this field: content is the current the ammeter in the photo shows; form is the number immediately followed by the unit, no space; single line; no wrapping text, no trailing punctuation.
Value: 40A
